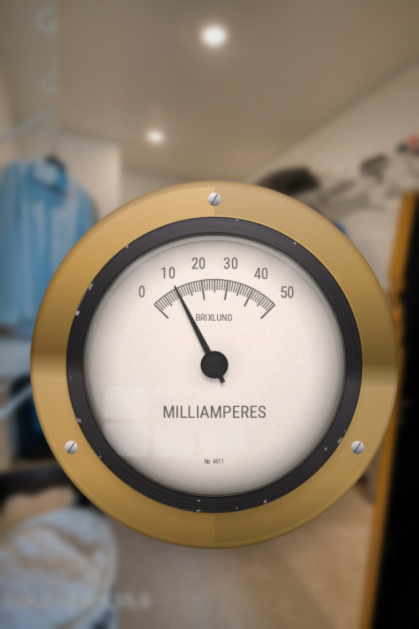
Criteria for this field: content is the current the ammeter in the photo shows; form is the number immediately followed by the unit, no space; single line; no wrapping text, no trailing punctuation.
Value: 10mA
